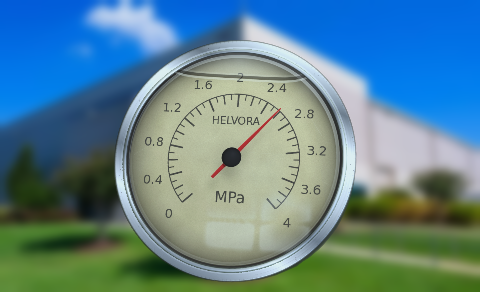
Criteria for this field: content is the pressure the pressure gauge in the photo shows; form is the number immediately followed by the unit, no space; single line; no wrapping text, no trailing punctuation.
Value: 2.6MPa
